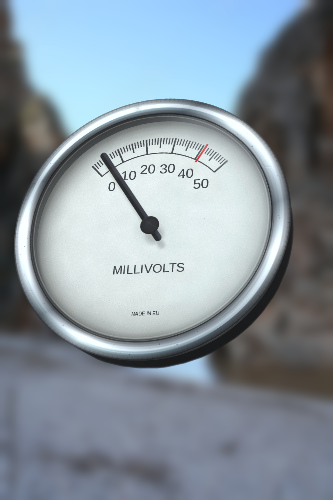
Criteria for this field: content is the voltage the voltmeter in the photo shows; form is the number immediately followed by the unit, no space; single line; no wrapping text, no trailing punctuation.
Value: 5mV
